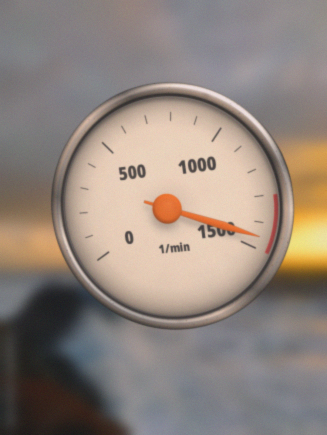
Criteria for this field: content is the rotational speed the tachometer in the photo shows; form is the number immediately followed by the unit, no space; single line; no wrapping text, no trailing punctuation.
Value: 1450rpm
